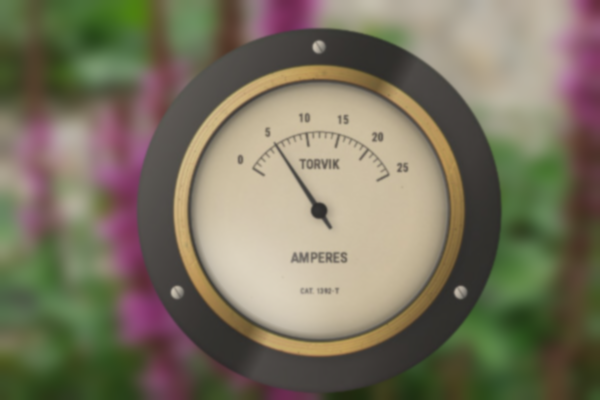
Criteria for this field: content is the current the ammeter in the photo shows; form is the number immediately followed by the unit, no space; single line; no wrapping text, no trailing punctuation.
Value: 5A
